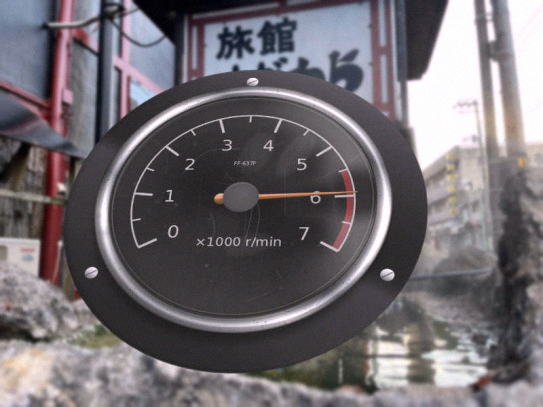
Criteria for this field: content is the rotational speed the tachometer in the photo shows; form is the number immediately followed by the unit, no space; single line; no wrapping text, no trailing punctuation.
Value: 6000rpm
